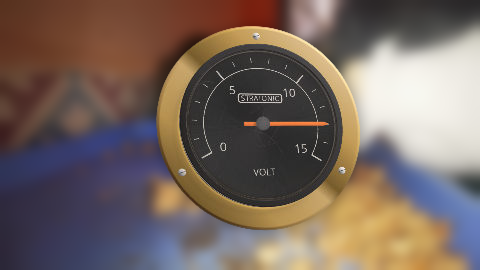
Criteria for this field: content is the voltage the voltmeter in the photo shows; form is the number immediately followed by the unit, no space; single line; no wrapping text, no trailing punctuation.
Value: 13V
